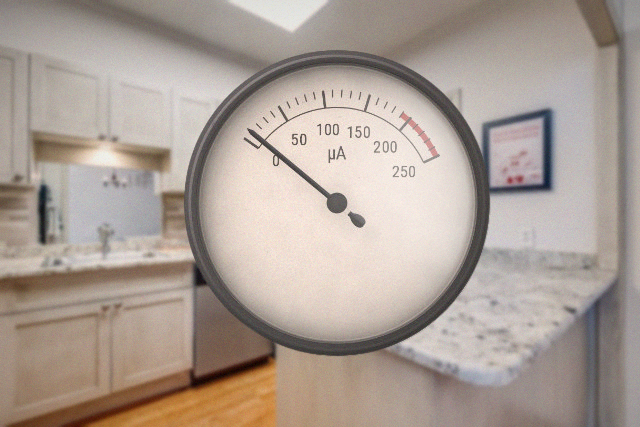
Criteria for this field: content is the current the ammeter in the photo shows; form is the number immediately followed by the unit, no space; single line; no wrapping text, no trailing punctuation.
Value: 10µA
